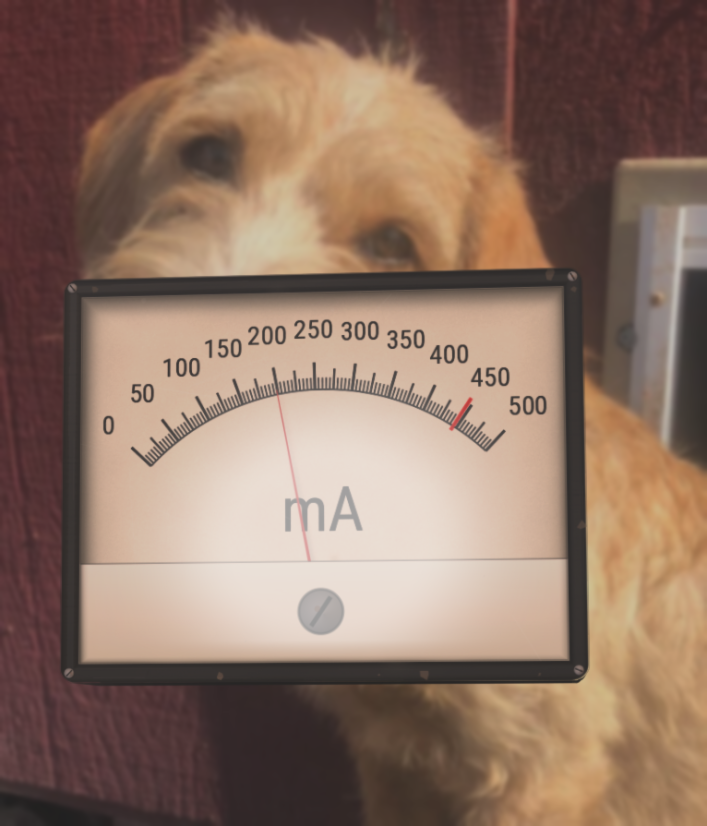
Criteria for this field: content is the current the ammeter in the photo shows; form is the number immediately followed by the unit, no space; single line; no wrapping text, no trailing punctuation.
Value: 200mA
